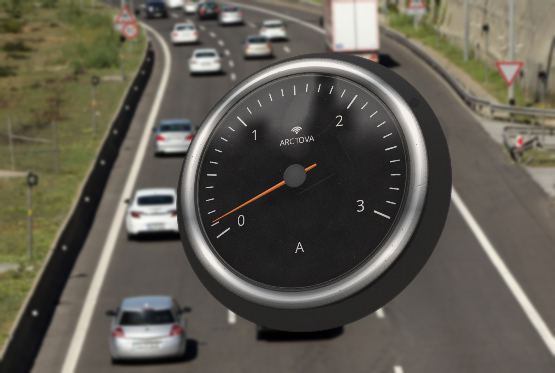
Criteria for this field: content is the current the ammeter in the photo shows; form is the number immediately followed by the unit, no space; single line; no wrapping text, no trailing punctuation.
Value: 0.1A
